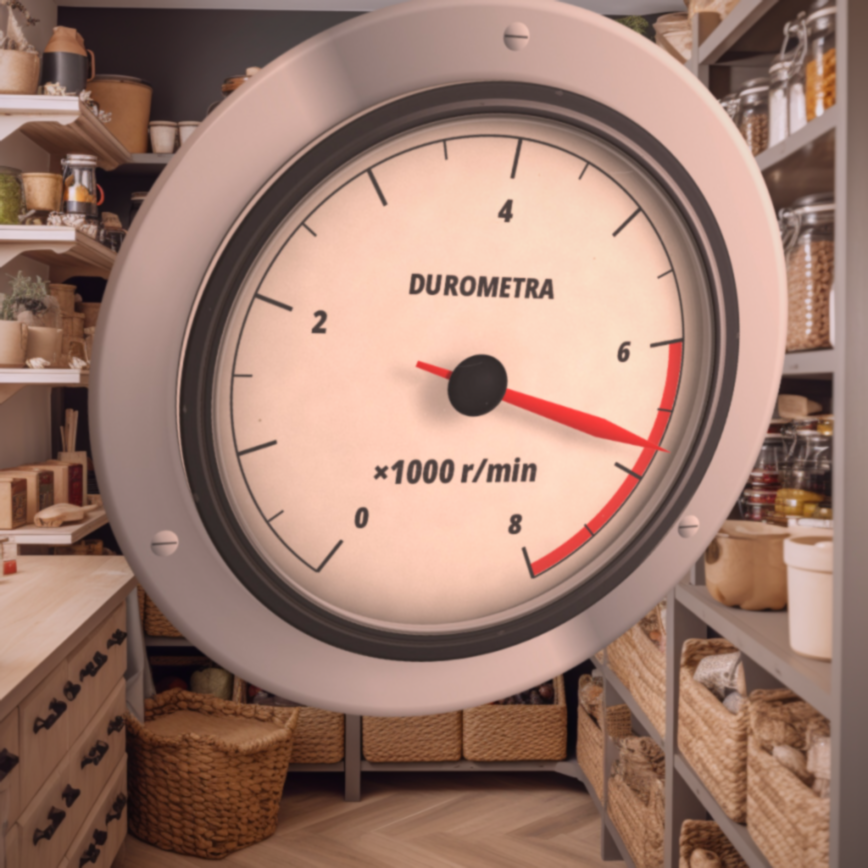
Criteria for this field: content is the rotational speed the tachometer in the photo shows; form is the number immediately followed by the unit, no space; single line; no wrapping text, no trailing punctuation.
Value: 6750rpm
